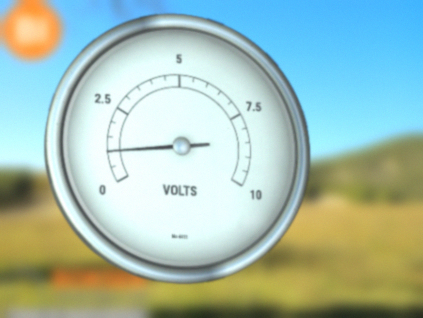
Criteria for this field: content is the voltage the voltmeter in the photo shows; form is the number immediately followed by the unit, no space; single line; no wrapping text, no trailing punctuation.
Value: 1V
